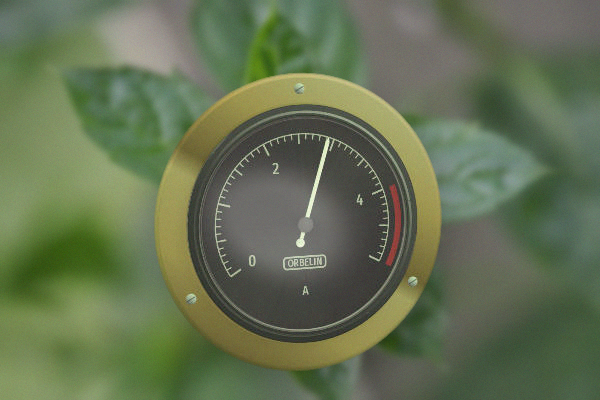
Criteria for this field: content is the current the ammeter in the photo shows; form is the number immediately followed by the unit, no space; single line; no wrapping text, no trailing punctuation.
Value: 2.9A
